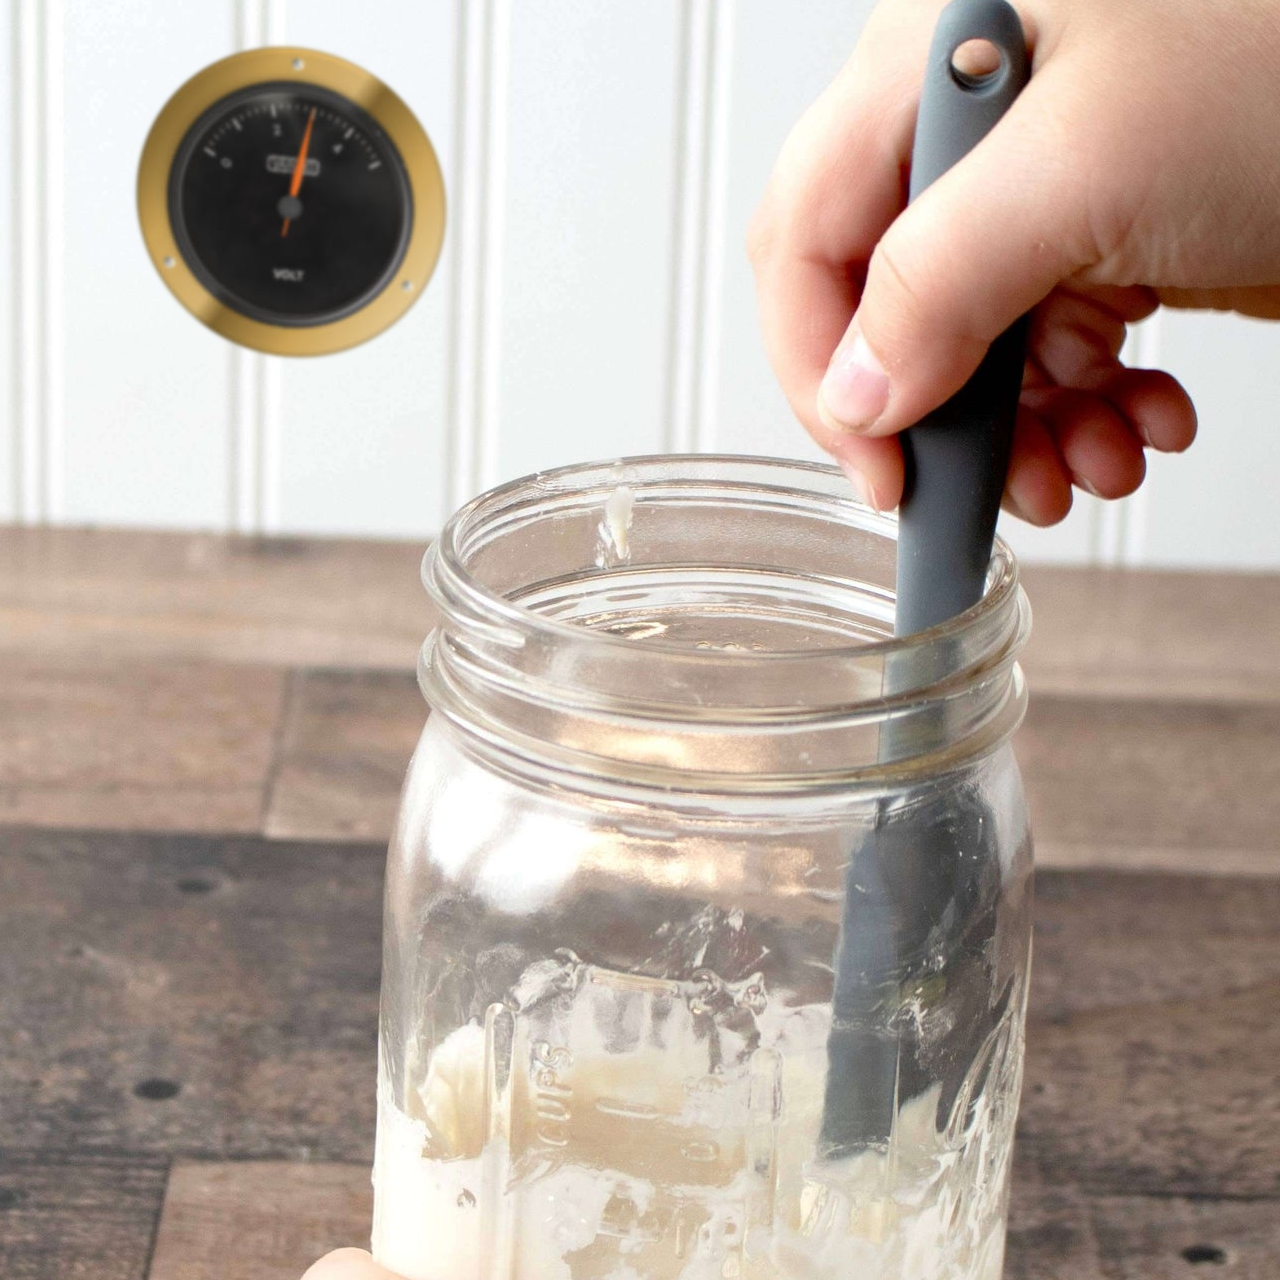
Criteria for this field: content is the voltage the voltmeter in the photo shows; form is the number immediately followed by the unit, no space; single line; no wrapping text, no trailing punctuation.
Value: 3V
